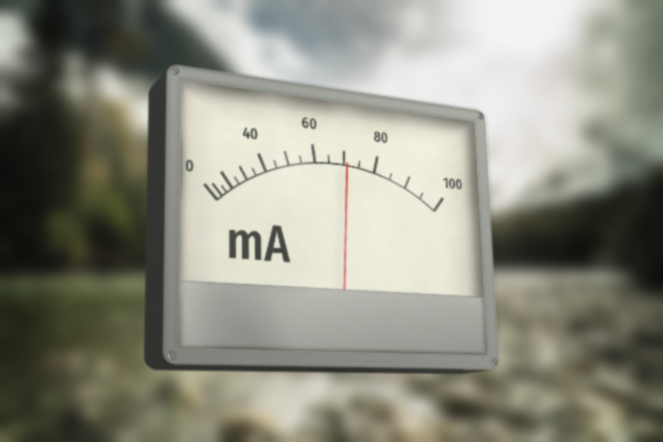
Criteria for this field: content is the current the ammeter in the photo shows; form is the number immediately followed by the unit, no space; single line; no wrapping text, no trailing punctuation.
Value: 70mA
